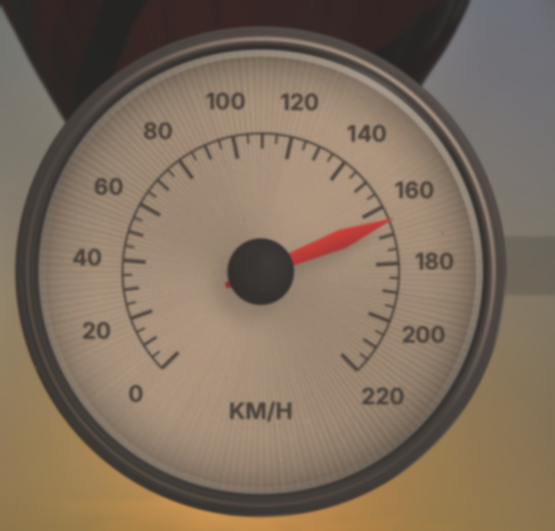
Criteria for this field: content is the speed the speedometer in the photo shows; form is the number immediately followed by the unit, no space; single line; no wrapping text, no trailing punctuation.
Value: 165km/h
